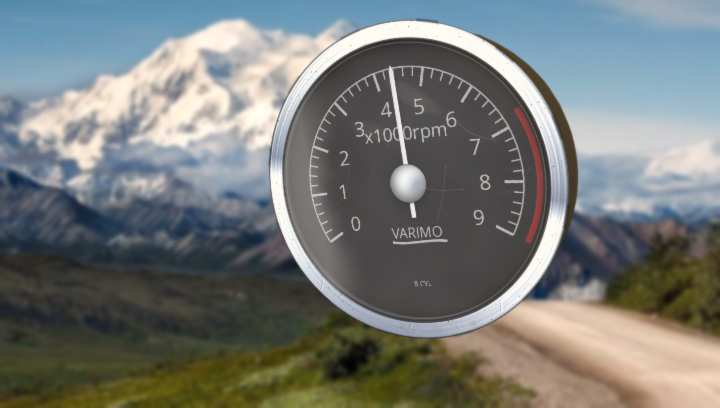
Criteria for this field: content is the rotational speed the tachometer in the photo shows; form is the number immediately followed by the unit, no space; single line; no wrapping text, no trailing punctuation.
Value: 4400rpm
